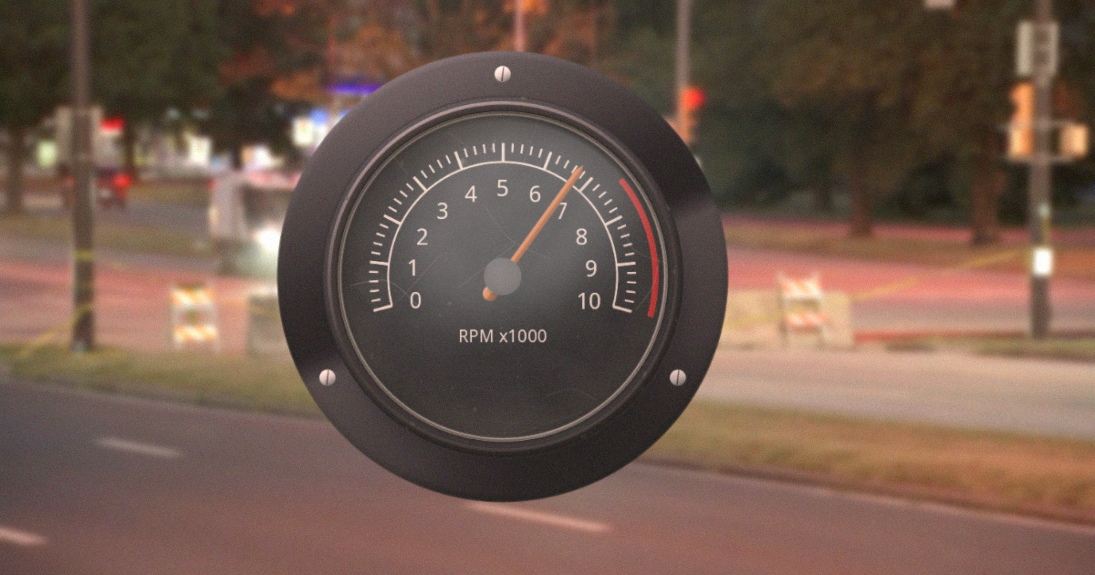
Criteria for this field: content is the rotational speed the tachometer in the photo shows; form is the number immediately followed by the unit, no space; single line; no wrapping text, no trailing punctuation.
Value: 6700rpm
